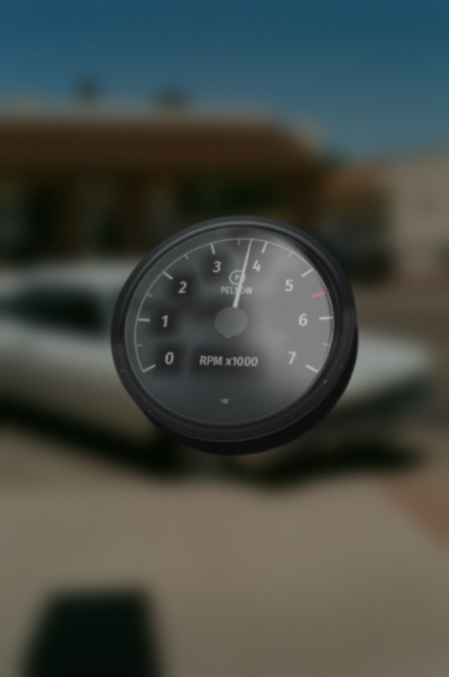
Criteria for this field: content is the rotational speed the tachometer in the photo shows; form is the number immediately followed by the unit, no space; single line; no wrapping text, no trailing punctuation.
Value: 3750rpm
